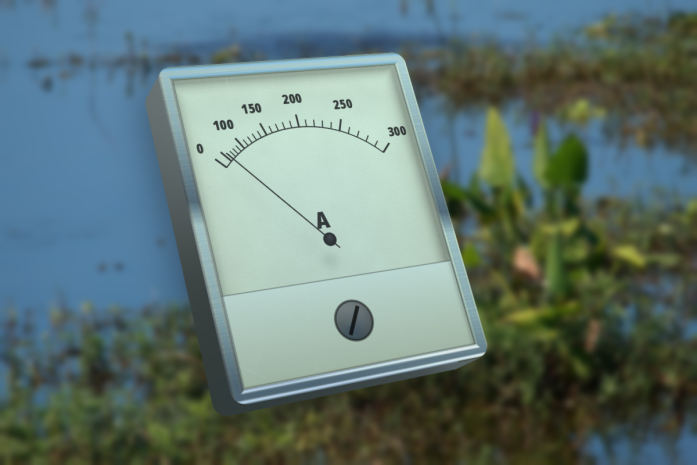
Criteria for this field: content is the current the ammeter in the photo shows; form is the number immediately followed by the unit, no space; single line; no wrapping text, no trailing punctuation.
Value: 50A
